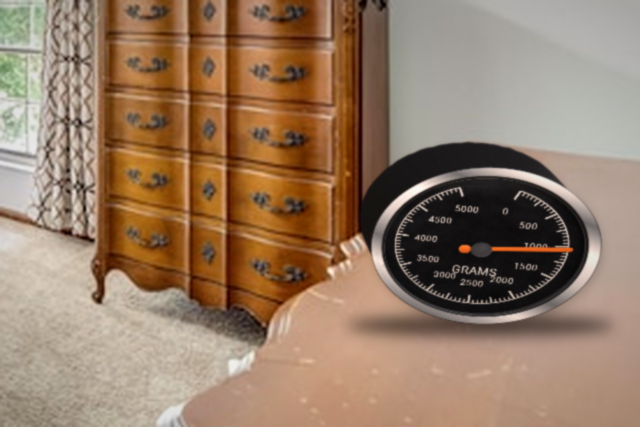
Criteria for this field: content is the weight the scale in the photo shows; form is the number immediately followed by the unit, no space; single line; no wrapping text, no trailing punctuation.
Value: 1000g
